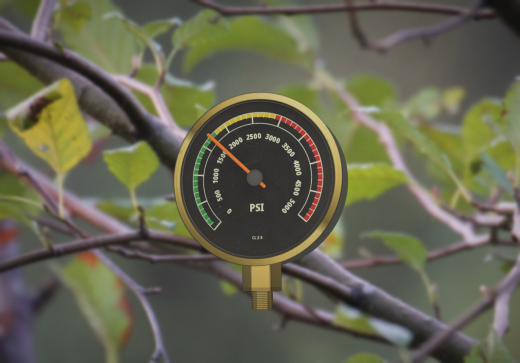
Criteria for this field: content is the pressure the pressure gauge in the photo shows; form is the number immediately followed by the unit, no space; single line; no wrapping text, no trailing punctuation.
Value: 1700psi
